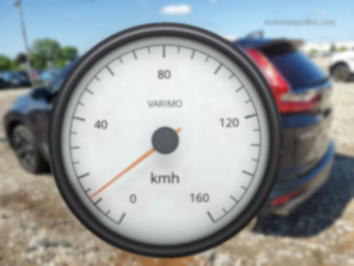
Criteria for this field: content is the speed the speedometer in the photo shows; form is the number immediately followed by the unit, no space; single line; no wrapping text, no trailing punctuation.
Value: 12.5km/h
